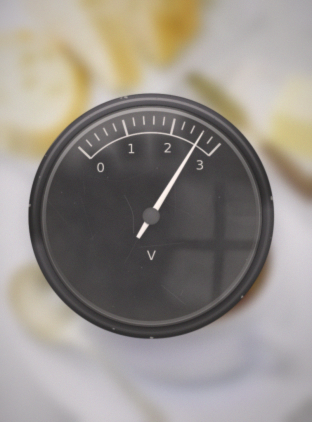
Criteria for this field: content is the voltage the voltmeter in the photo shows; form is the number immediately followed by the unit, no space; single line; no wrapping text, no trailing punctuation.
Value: 2.6V
